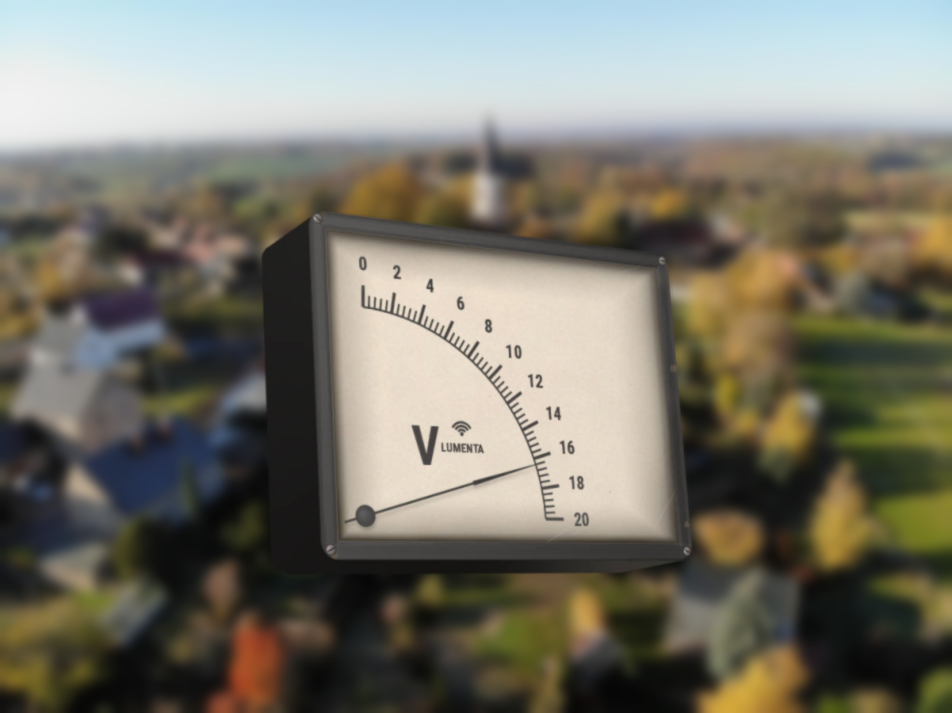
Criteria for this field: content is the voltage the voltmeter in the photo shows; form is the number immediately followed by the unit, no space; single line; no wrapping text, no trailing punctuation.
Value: 16.4V
